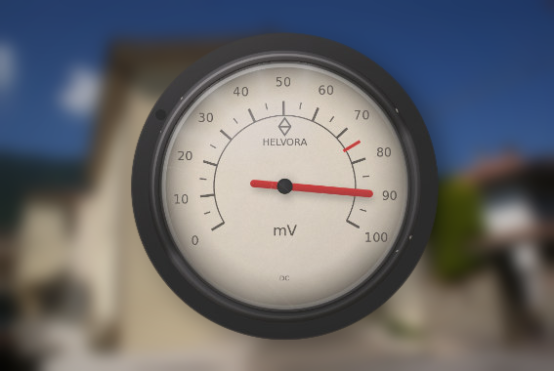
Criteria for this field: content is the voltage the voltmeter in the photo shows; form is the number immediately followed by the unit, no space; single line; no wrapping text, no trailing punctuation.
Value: 90mV
